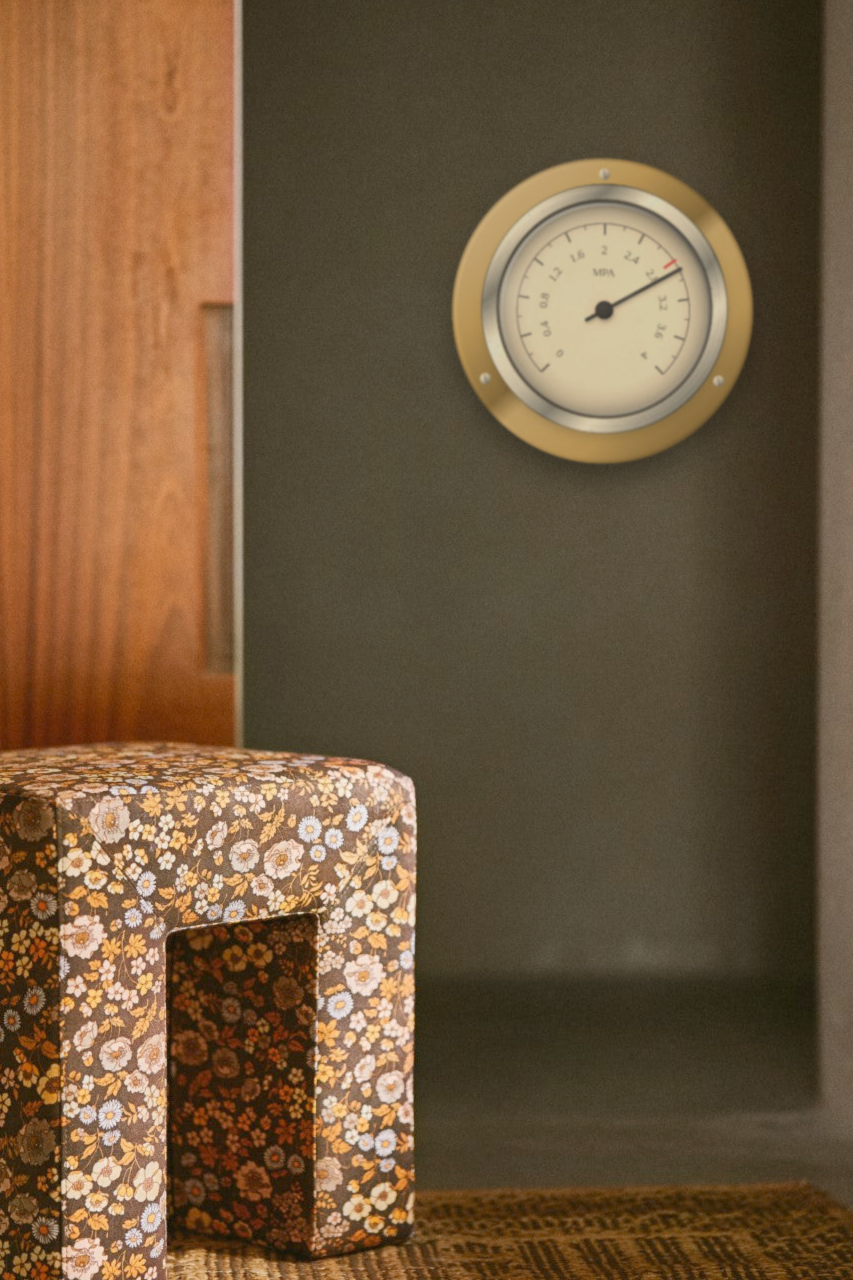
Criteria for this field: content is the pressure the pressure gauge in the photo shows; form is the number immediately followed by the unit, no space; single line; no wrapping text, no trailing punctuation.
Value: 2.9MPa
